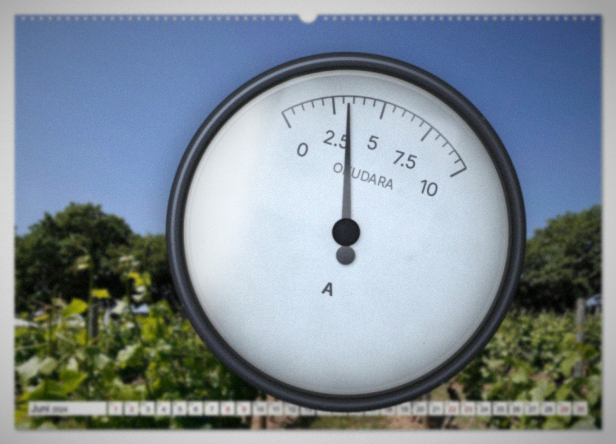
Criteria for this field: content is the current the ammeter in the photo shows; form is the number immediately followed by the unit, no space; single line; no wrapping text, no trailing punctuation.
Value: 3.25A
